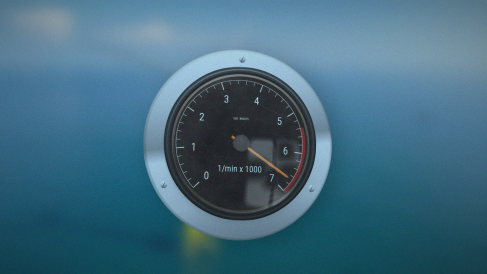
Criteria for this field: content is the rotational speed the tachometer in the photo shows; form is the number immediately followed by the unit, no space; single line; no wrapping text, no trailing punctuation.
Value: 6700rpm
